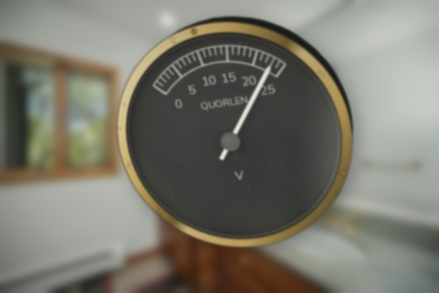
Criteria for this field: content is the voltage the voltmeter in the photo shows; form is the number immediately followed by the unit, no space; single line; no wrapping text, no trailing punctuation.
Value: 23V
